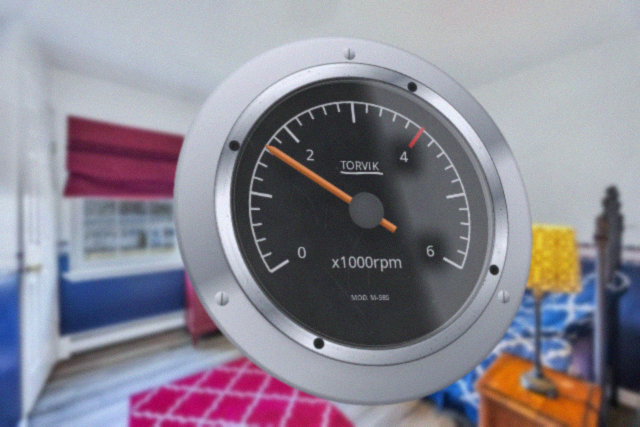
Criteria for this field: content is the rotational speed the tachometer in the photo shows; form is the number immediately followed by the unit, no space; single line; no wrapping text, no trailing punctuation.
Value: 1600rpm
